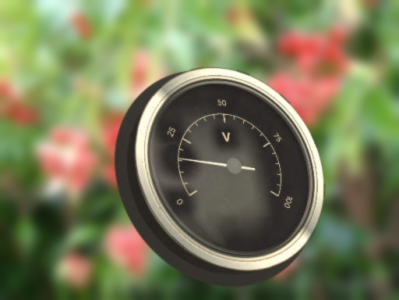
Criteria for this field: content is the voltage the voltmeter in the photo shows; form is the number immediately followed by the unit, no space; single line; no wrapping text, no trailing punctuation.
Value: 15V
